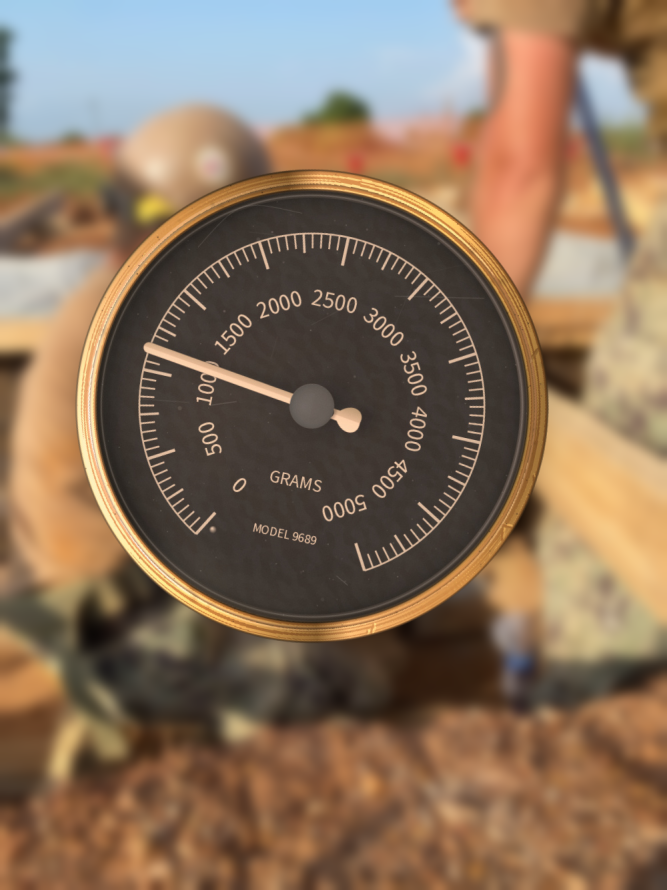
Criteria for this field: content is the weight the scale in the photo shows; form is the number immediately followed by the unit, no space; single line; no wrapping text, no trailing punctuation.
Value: 1125g
